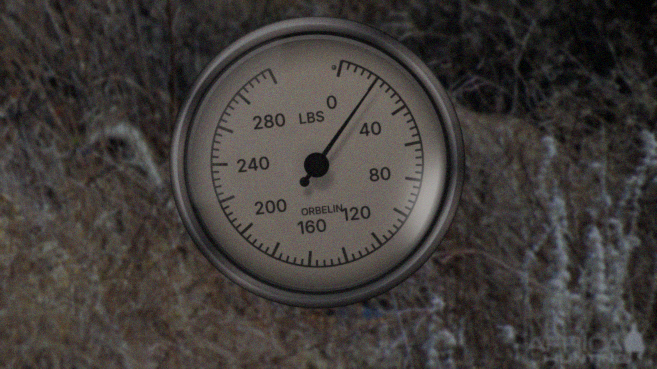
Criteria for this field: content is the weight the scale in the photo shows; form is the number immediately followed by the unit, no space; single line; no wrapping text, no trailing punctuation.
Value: 20lb
